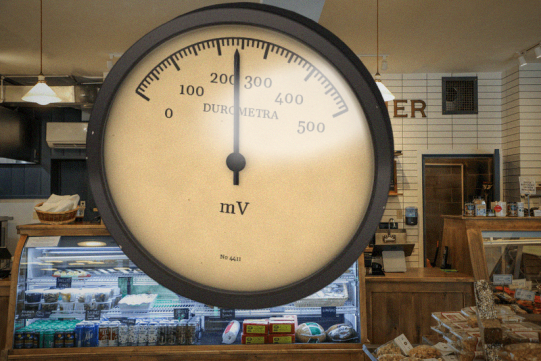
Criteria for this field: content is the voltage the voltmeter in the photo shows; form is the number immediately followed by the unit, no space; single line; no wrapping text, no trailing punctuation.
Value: 240mV
